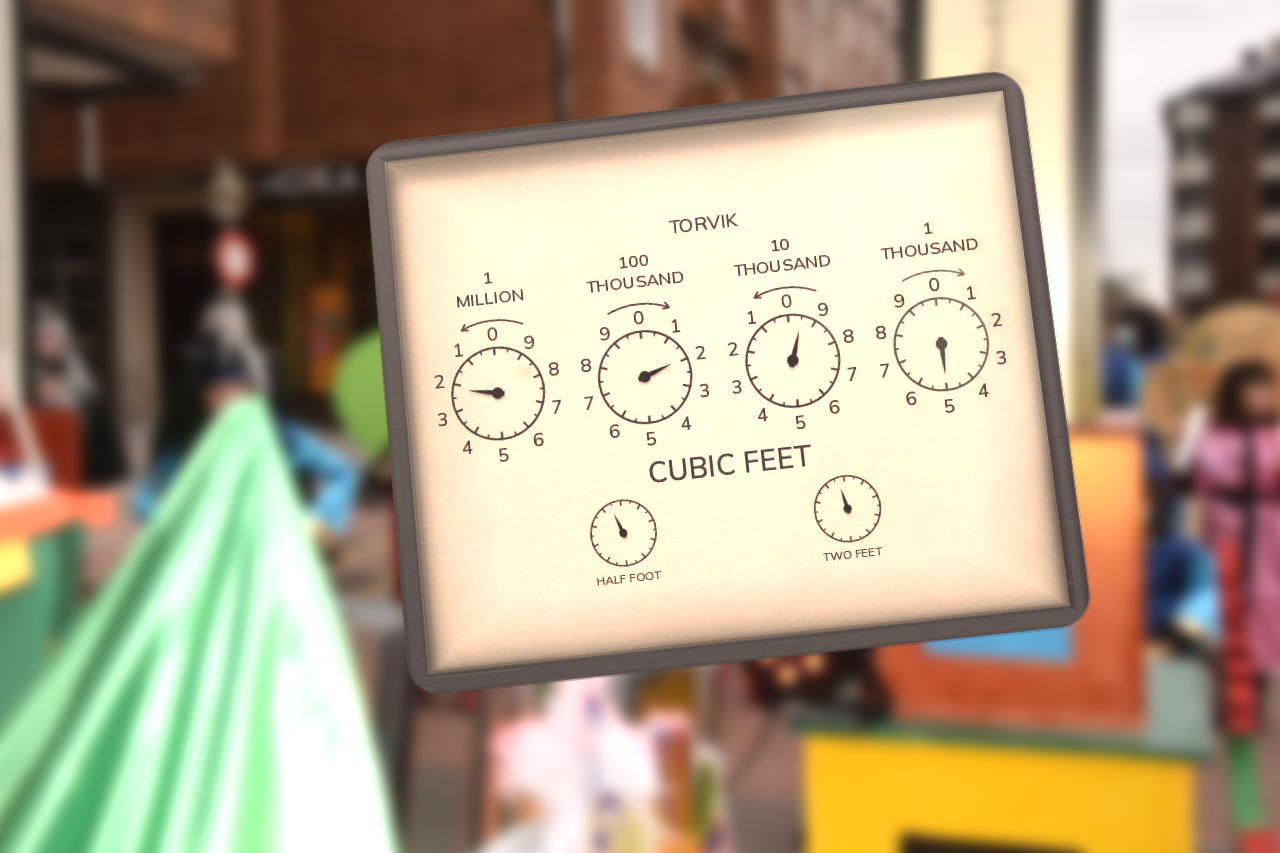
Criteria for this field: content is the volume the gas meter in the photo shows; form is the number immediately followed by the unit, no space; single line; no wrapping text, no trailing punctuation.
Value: 219500ft³
